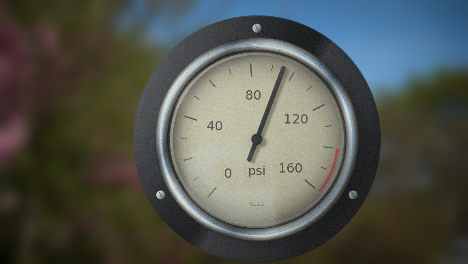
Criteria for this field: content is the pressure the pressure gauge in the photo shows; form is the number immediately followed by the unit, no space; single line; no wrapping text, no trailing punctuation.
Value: 95psi
